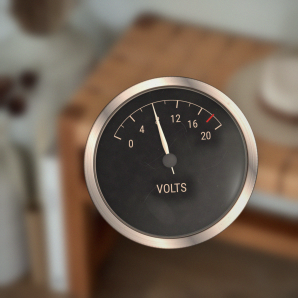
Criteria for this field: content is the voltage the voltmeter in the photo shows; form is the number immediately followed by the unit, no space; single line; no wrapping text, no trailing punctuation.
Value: 8V
